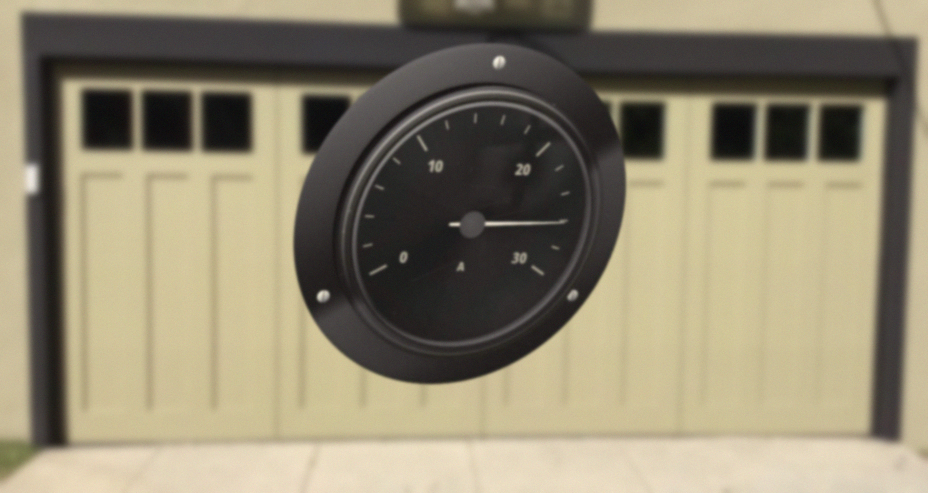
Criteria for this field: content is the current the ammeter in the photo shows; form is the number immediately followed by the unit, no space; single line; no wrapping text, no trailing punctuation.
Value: 26A
